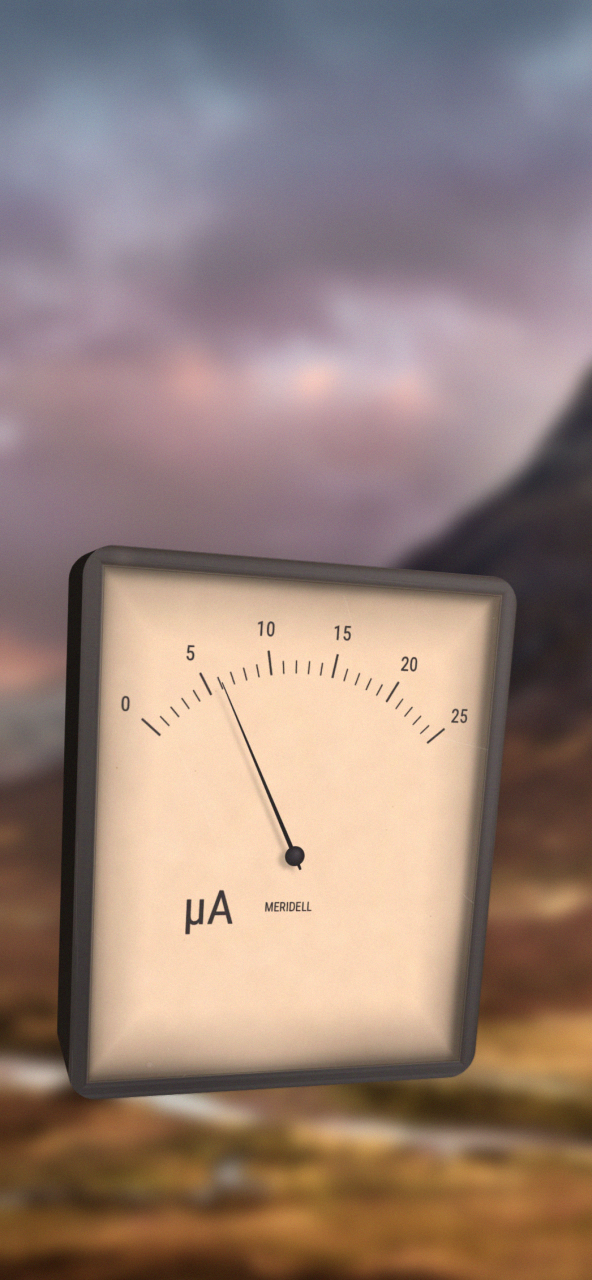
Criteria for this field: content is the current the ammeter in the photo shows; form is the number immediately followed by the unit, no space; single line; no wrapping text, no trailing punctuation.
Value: 6µA
